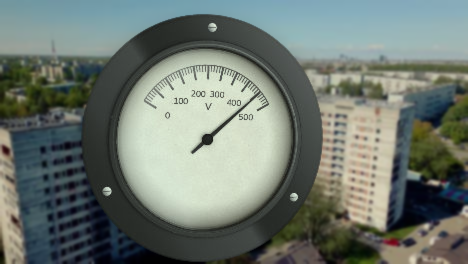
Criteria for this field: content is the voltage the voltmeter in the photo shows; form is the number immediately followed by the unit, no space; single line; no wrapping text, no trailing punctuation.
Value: 450V
